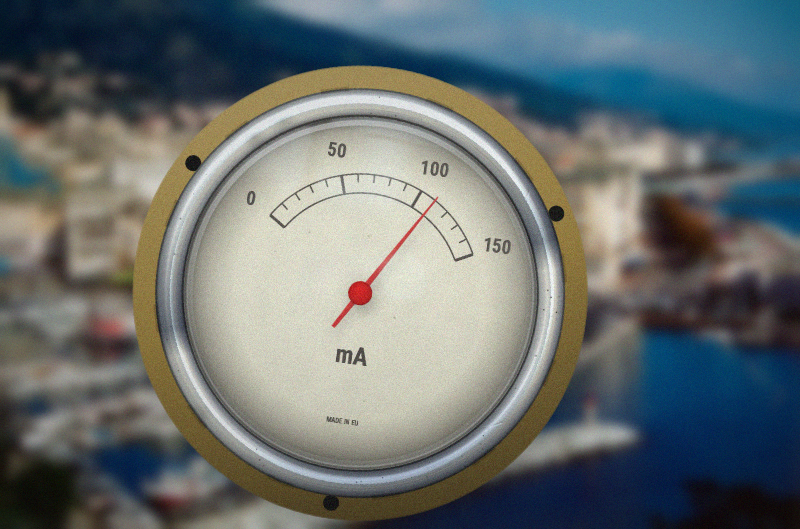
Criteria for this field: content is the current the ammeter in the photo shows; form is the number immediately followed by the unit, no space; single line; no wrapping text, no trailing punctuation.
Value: 110mA
